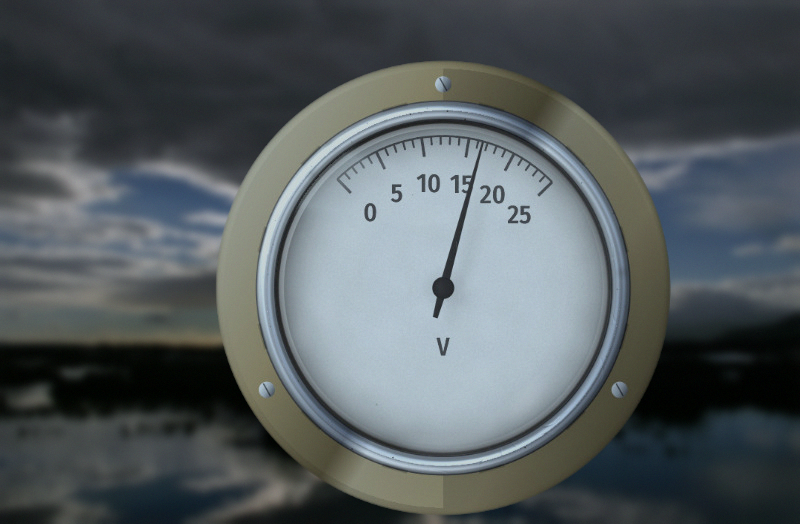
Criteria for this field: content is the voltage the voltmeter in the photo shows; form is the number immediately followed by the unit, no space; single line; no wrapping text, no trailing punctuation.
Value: 16.5V
